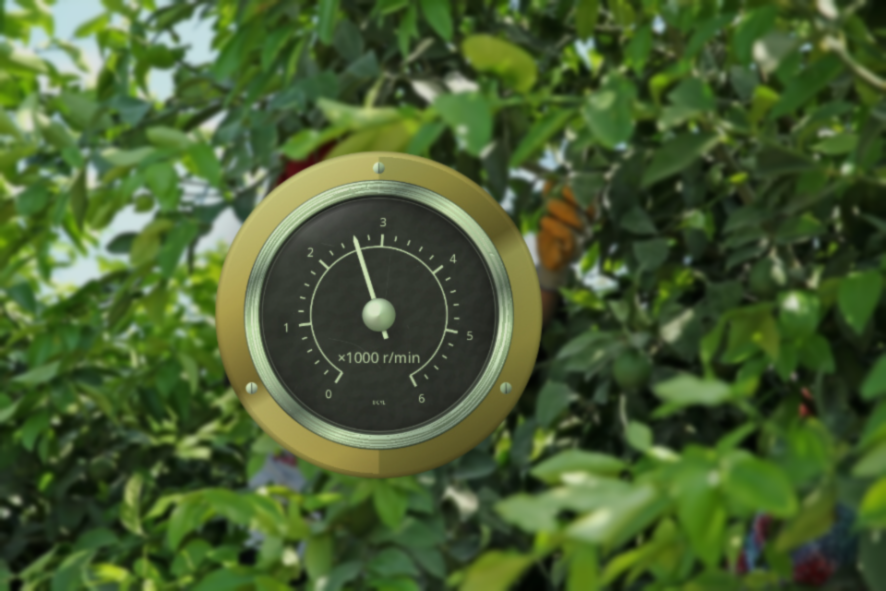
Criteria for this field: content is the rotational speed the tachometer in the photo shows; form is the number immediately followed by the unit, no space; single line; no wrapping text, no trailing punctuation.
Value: 2600rpm
